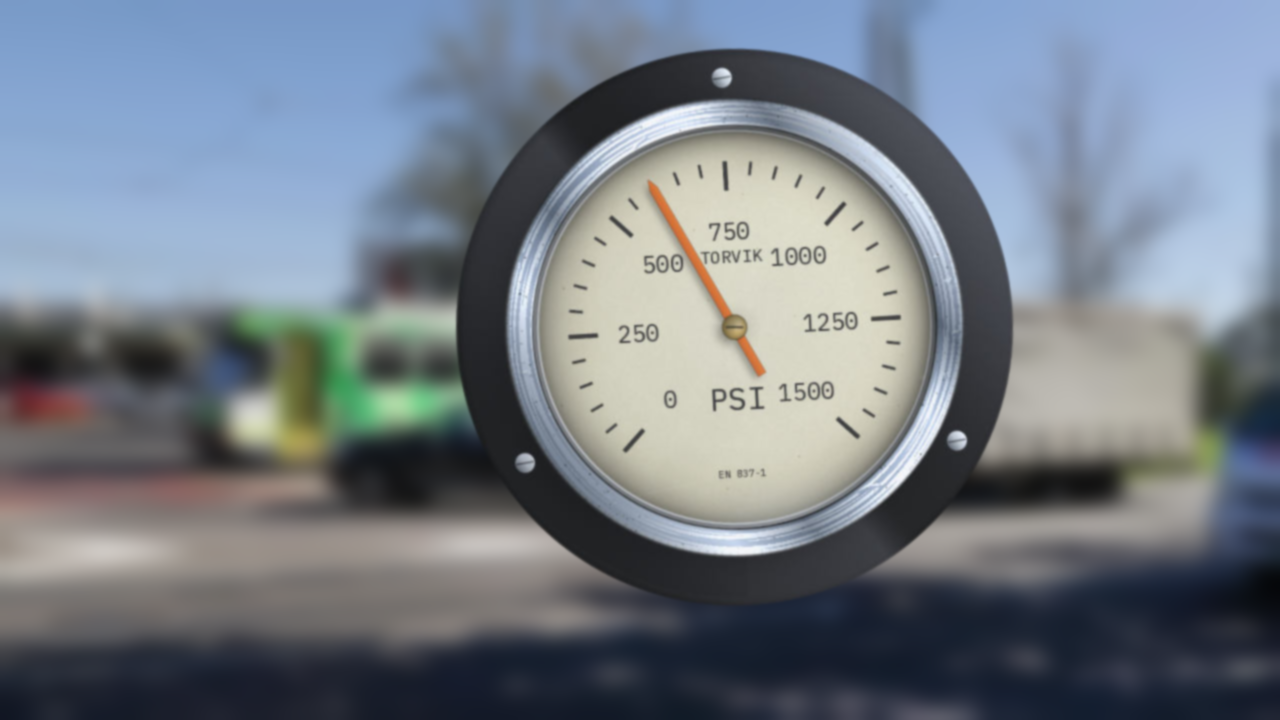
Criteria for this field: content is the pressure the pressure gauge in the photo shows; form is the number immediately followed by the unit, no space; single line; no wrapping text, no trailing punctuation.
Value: 600psi
